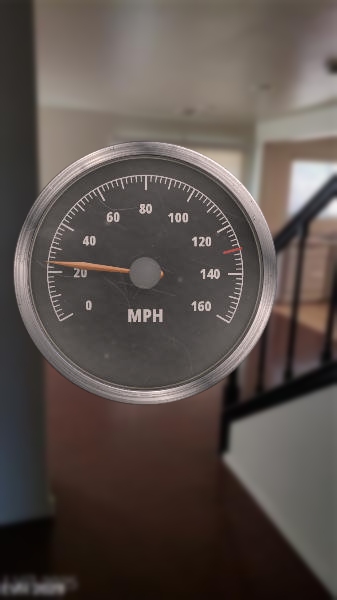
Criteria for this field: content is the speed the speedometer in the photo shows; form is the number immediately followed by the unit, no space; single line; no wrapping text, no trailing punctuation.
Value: 24mph
